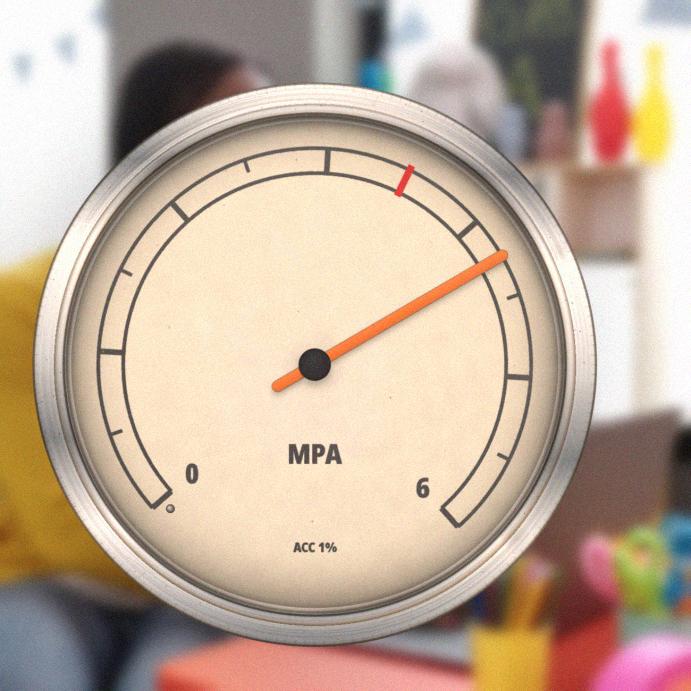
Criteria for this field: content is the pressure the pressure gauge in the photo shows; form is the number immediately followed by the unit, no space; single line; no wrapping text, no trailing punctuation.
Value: 4.25MPa
